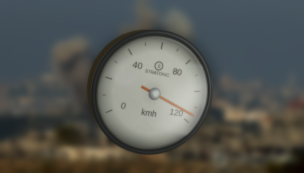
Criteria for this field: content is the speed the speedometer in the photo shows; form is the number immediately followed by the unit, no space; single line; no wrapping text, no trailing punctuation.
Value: 115km/h
